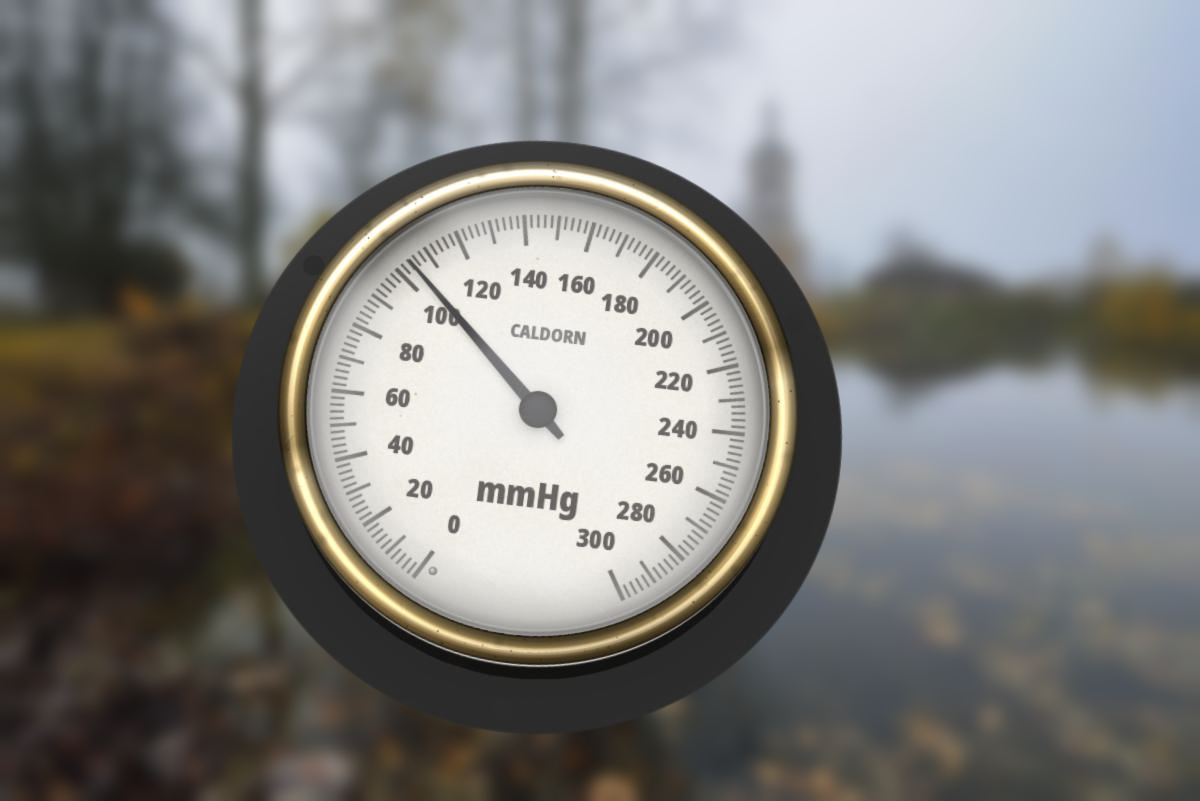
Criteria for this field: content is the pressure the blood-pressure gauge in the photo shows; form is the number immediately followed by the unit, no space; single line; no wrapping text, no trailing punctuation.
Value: 104mmHg
